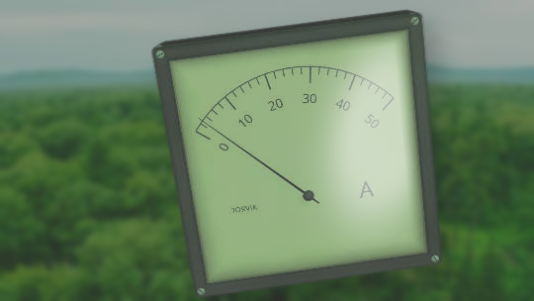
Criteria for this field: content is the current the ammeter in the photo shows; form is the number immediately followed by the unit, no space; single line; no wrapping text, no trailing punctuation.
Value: 3A
